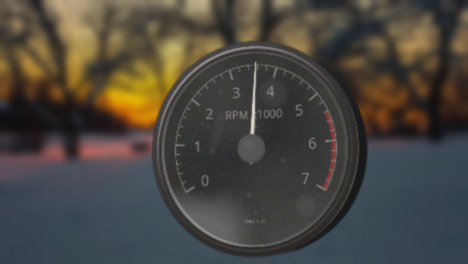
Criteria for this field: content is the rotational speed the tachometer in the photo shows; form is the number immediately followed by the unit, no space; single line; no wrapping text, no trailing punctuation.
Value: 3600rpm
